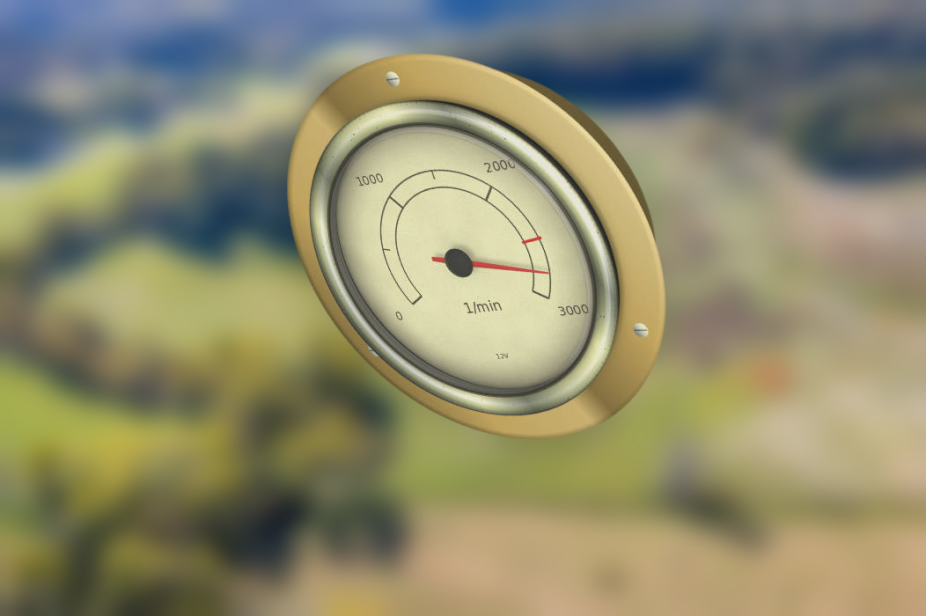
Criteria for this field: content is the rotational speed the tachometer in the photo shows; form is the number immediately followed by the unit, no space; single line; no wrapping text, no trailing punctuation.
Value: 2750rpm
